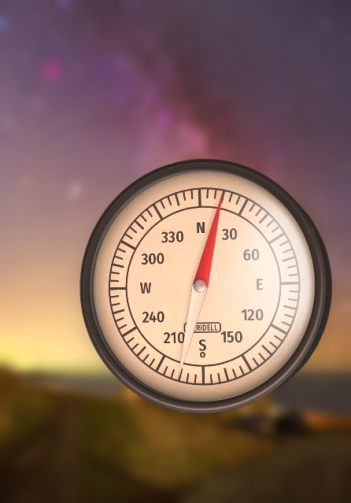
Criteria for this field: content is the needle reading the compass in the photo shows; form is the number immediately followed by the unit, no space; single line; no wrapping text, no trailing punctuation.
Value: 15°
